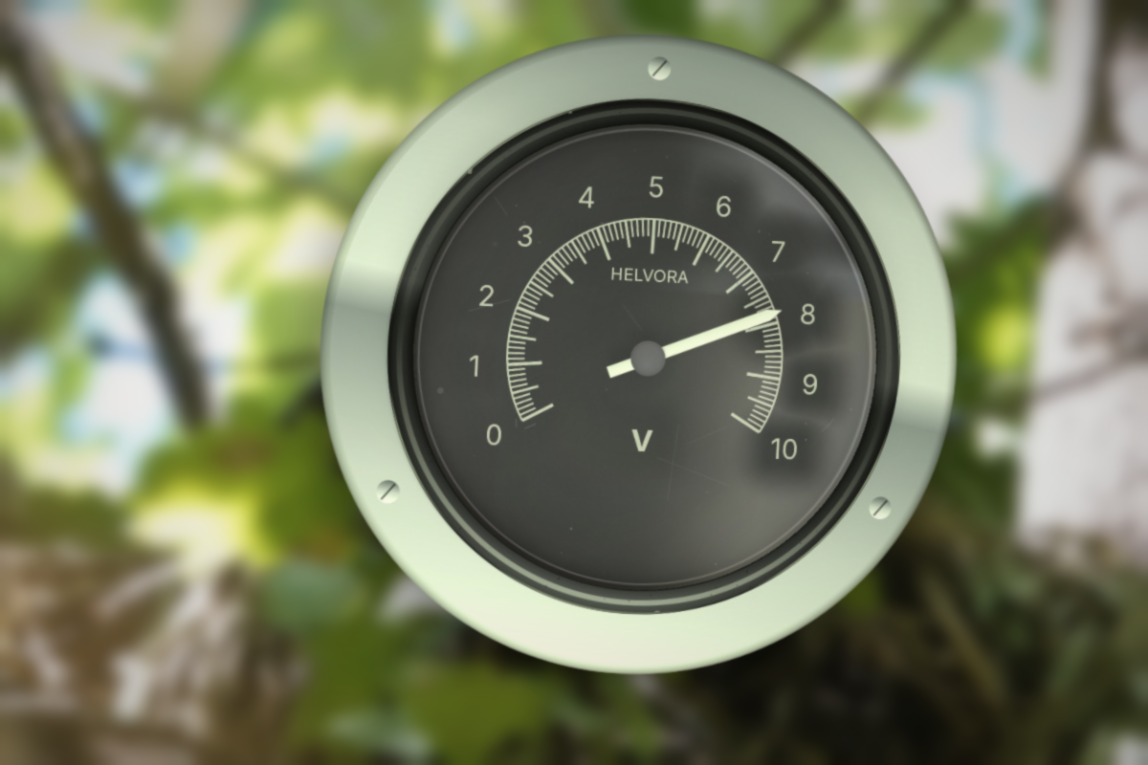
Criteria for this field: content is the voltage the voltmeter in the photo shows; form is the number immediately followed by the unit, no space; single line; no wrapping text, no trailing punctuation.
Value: 7.8V
